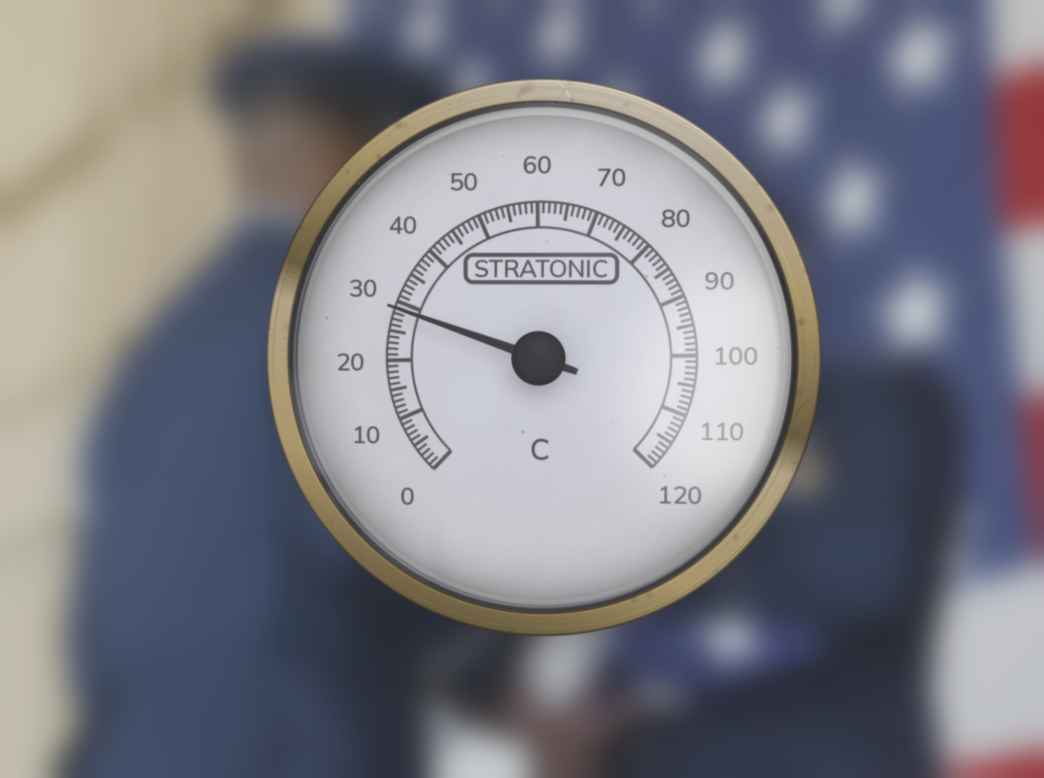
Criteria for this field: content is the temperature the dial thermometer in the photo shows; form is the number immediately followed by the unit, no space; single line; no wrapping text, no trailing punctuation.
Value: 29°C
